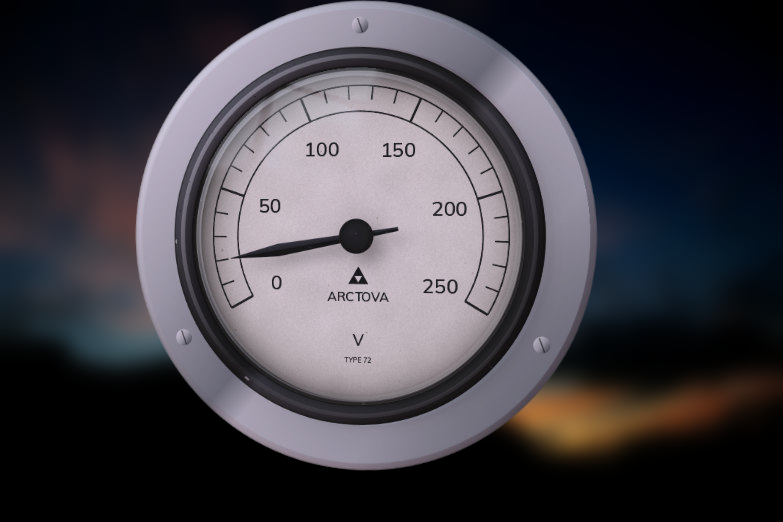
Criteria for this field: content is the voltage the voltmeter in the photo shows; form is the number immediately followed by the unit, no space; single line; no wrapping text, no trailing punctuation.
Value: 20V
